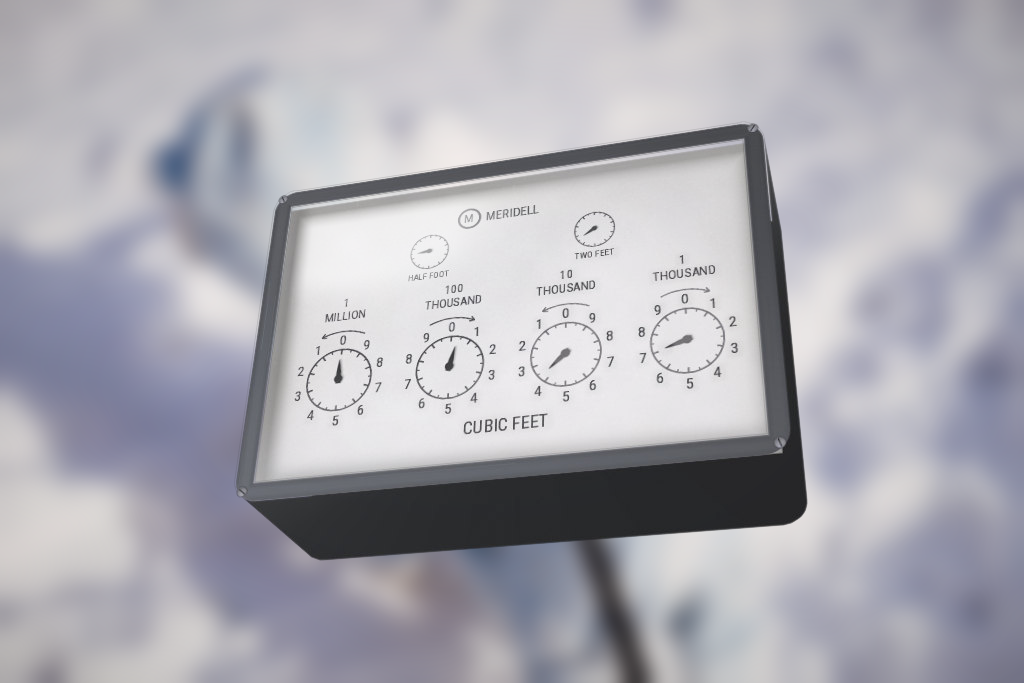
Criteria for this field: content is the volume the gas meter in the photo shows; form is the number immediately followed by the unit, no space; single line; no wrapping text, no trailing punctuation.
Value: 3700ft³
